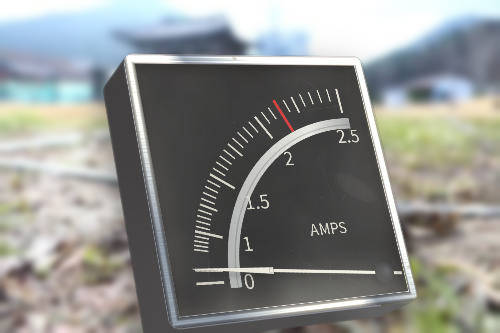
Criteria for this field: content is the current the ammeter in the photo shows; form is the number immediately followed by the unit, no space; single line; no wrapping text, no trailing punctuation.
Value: 0.5A
